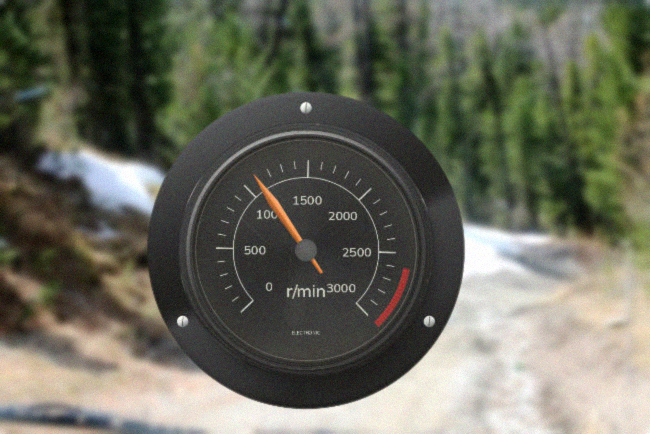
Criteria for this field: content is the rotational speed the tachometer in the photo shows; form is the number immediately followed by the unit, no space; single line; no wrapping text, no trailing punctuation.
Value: 1100rpm
